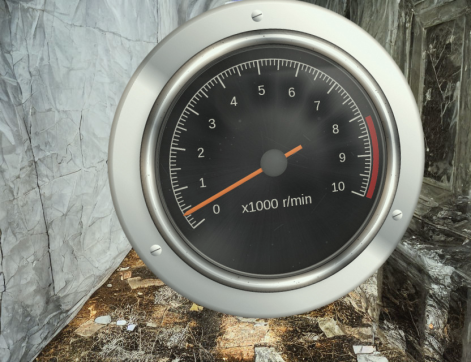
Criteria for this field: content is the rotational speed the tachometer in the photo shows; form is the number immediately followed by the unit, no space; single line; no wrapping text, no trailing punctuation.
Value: 400rpm
